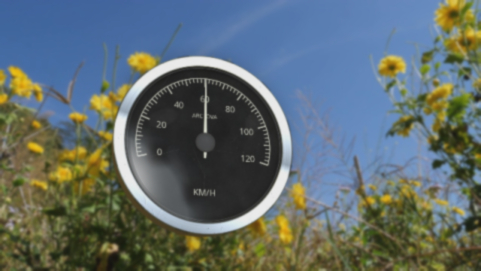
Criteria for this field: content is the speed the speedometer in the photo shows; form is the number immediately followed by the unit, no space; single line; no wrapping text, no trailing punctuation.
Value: 60km/h
